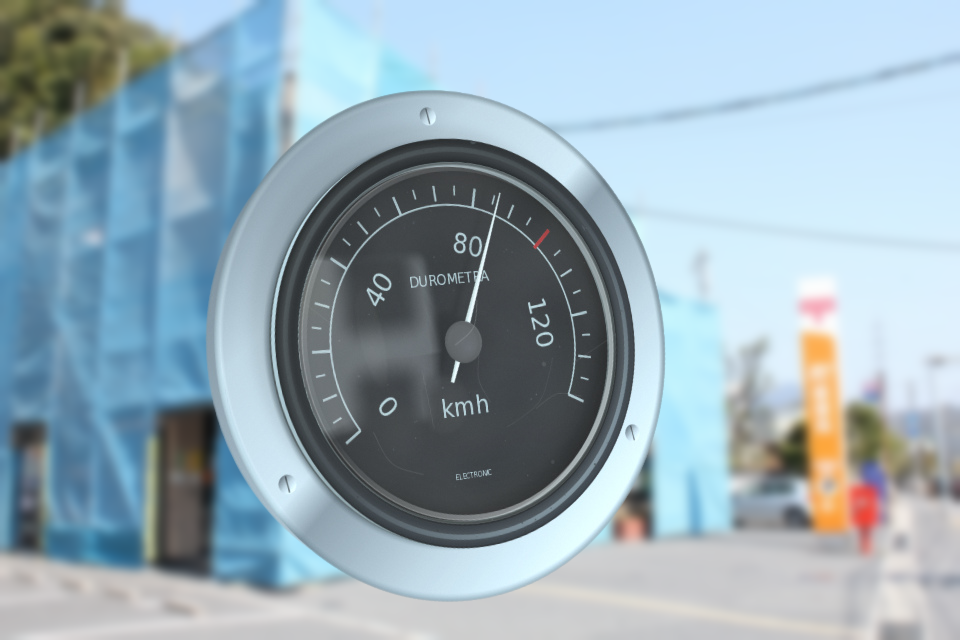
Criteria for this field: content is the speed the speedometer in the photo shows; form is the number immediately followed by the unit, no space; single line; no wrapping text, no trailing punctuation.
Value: 85km/h
